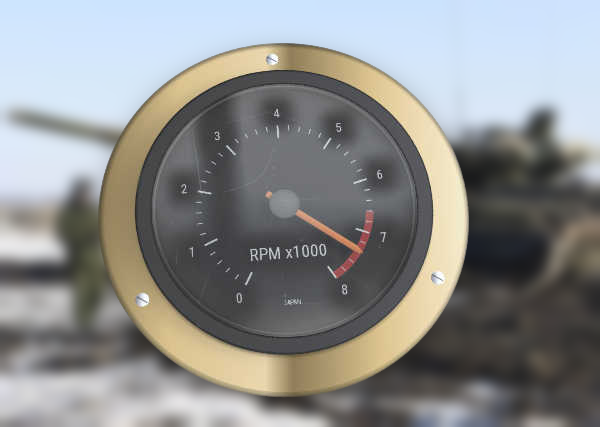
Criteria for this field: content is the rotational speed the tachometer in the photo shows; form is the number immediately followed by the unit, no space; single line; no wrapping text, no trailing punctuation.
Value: 7400rpm
